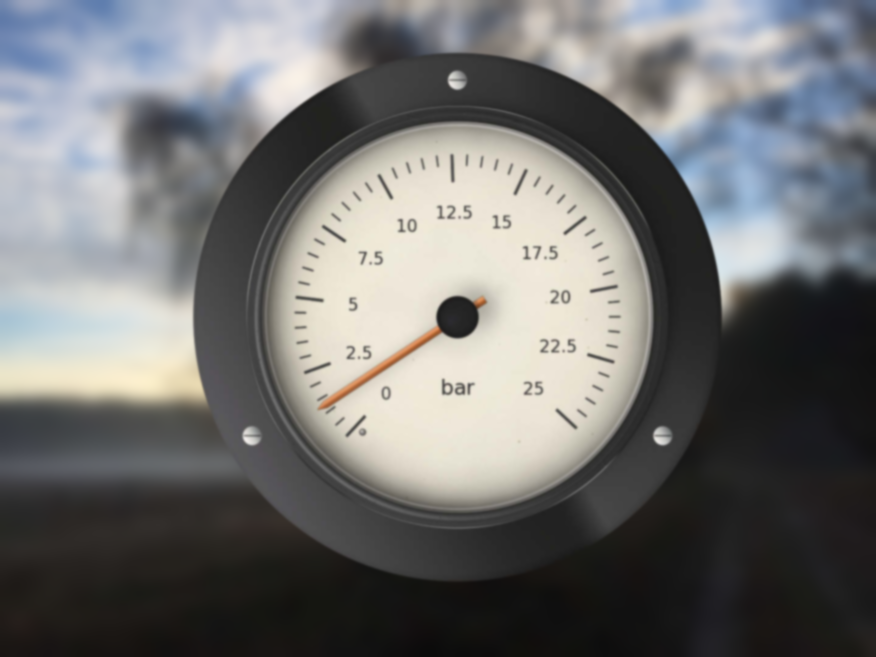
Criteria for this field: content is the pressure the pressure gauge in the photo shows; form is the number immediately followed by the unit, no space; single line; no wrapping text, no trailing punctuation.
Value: 1.25bar
